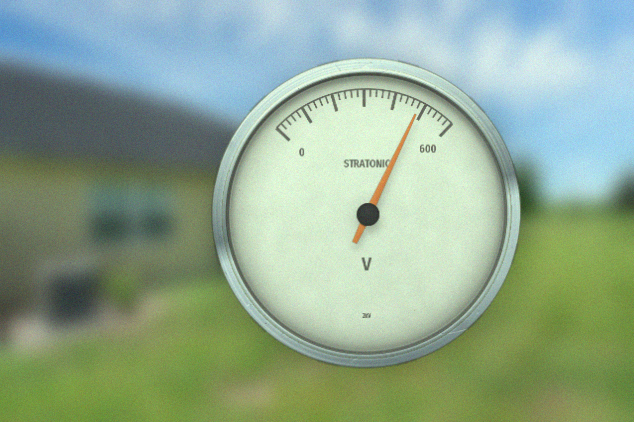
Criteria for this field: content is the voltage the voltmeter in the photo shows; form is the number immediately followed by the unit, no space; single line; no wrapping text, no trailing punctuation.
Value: 480V
